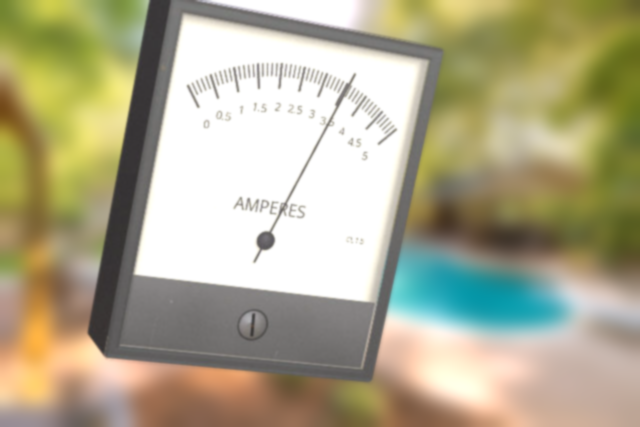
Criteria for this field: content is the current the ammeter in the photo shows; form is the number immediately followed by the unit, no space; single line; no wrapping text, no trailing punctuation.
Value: 3.5A
